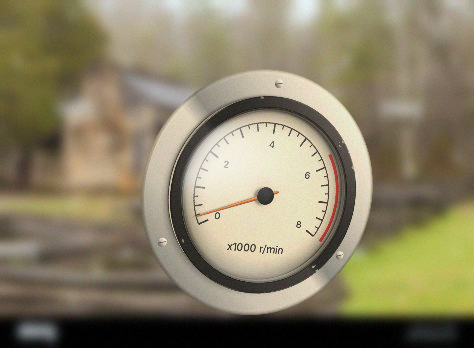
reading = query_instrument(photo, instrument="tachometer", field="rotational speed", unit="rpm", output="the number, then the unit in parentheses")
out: 250 (rpm)
